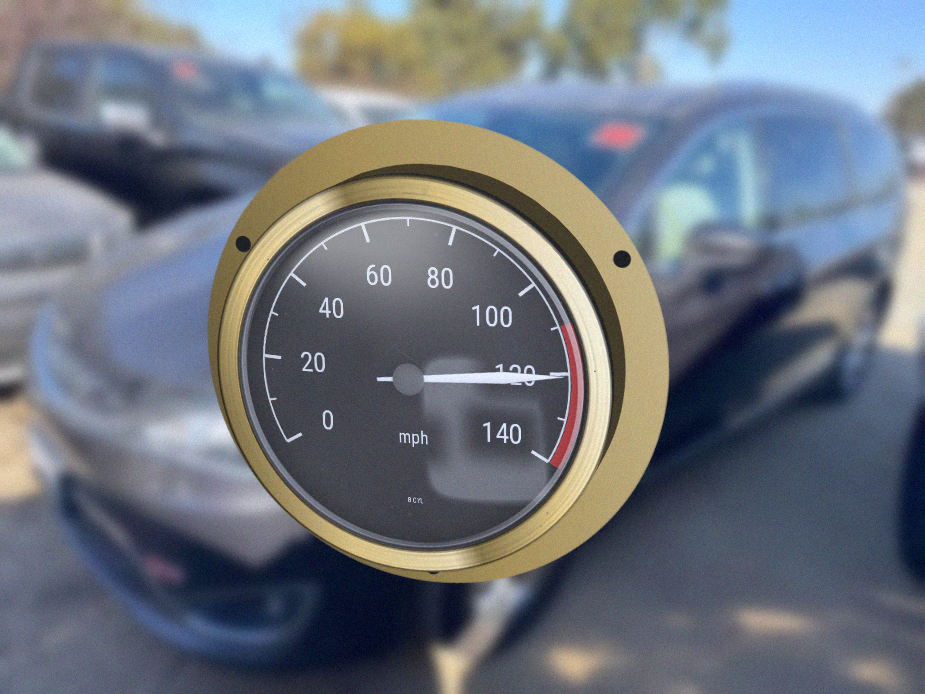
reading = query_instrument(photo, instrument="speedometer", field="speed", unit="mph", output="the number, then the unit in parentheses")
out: 120 (mph)
